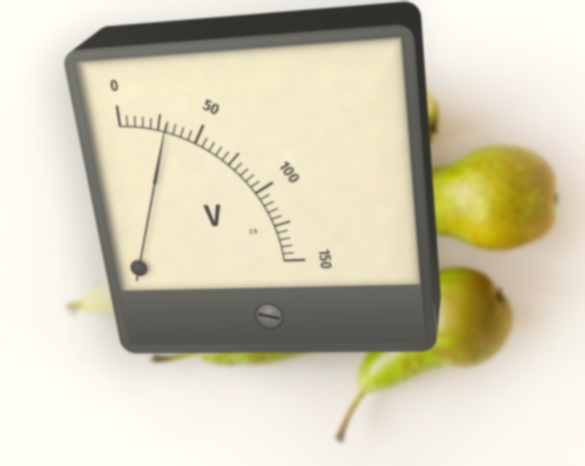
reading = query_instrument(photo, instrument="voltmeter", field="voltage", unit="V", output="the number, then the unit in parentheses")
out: 30 (V)
